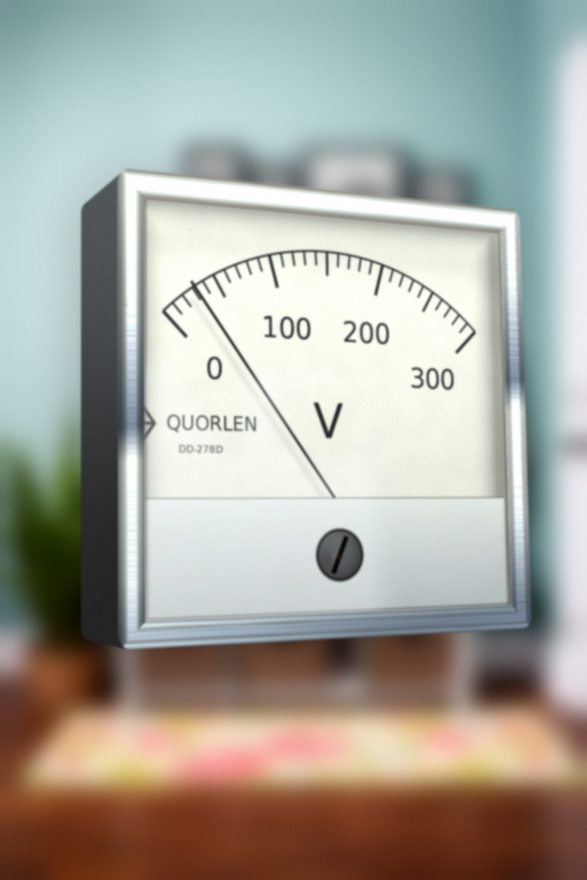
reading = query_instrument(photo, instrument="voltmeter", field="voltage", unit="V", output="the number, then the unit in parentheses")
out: 30 (V)
